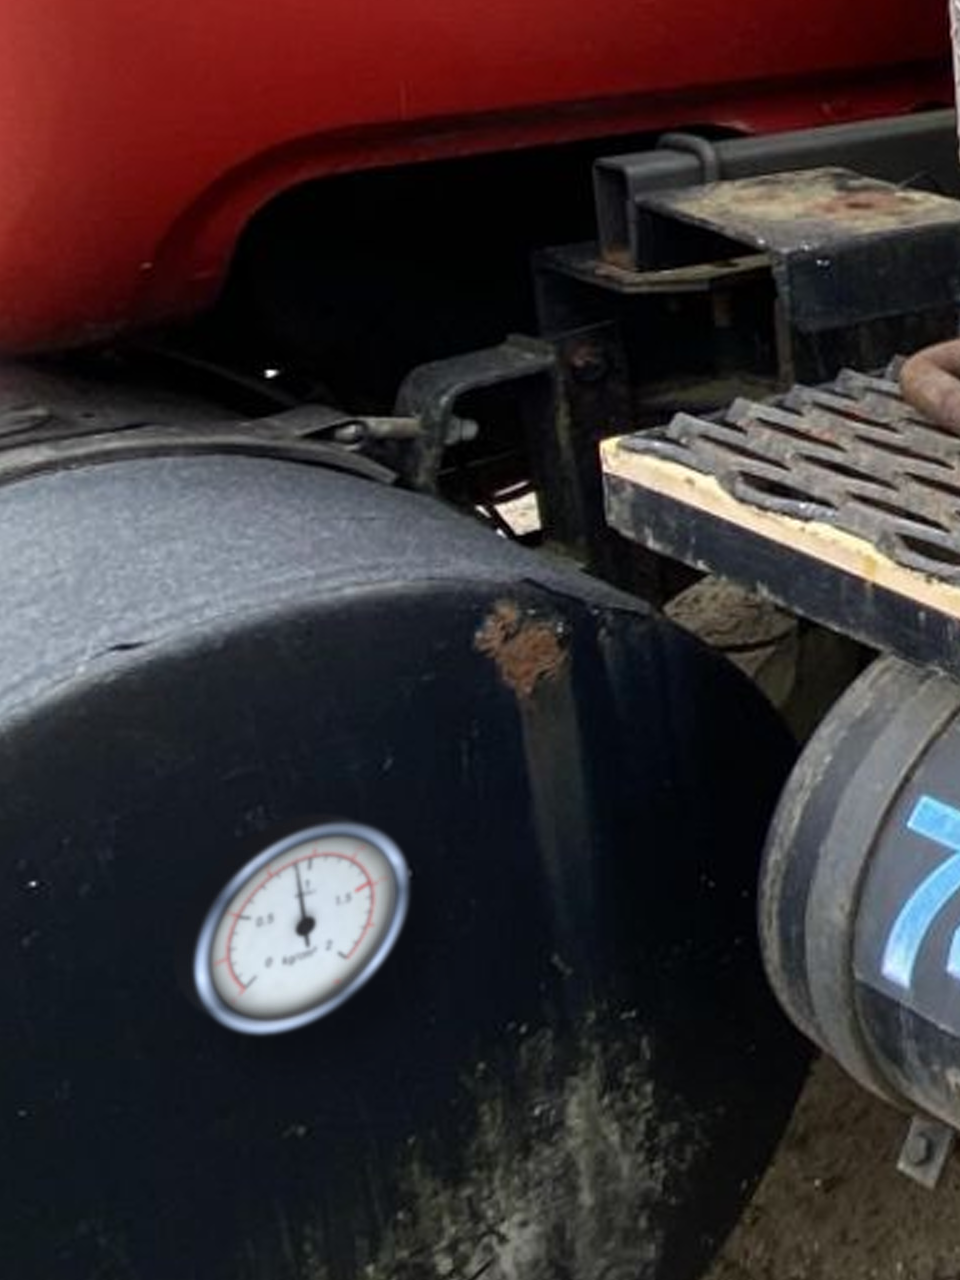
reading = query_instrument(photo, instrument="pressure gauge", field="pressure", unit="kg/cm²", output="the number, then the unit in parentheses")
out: 0.9 (kg/cm²)
